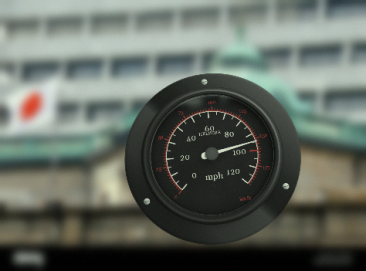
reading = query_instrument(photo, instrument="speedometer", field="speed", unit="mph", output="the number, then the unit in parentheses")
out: 95 (mph)
